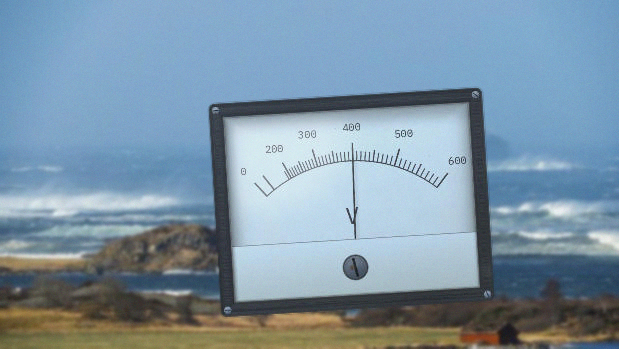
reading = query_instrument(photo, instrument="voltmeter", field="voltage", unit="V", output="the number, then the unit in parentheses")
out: 400 (V)
